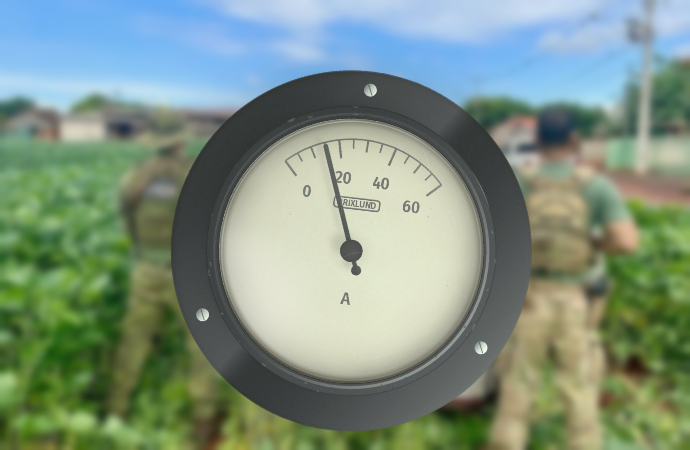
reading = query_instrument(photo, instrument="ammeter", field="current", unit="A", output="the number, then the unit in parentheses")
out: 15 (A)
